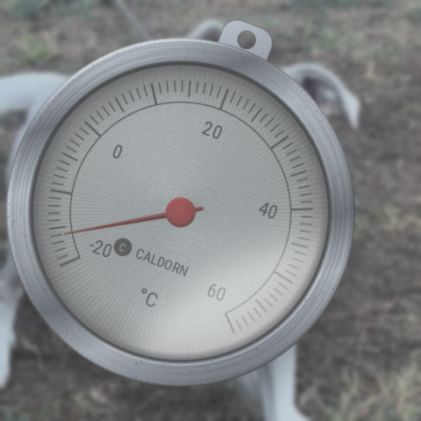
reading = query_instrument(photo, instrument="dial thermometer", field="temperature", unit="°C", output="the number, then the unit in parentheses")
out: -16 (°C)
